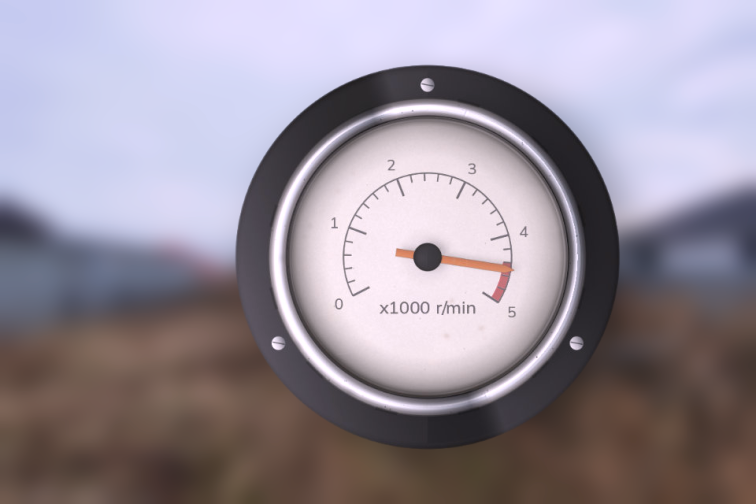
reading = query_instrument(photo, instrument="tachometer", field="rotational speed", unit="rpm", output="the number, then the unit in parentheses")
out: 4500 (rpm)
